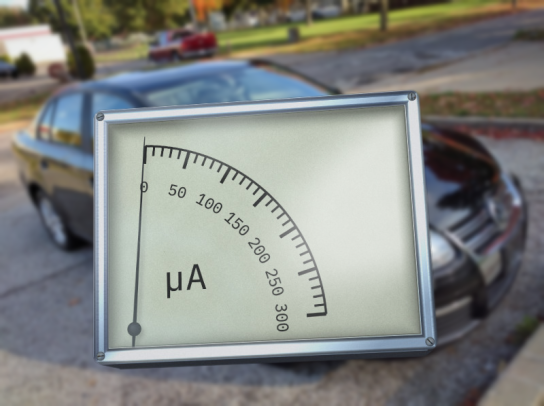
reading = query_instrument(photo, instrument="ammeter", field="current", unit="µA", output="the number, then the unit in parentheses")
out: 0 (µA)
